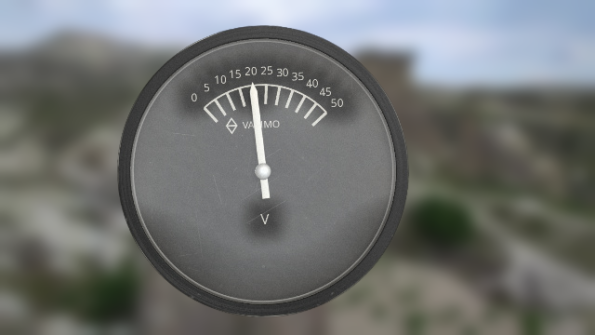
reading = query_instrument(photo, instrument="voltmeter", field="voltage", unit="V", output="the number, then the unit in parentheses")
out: 20 (V)
